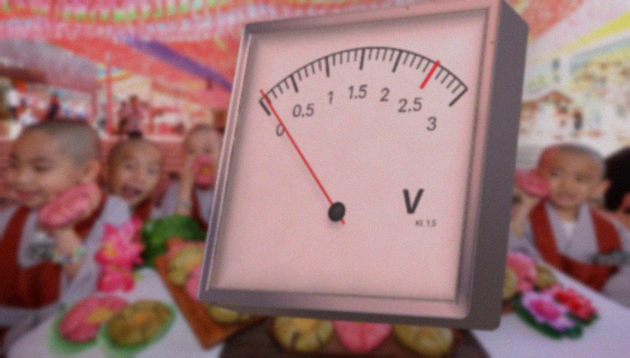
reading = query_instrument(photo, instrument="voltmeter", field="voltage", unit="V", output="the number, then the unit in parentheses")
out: 0.1 (V)
